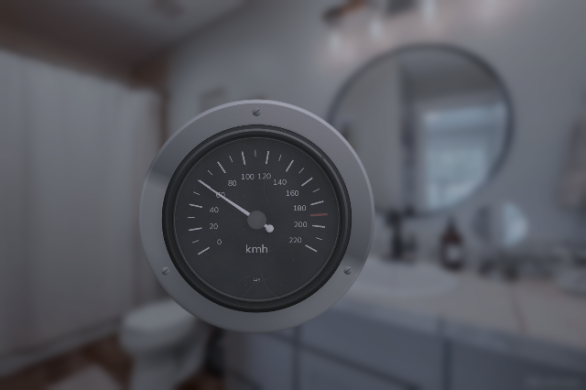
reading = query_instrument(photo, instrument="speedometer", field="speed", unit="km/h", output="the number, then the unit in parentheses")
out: 60 (km/h)
